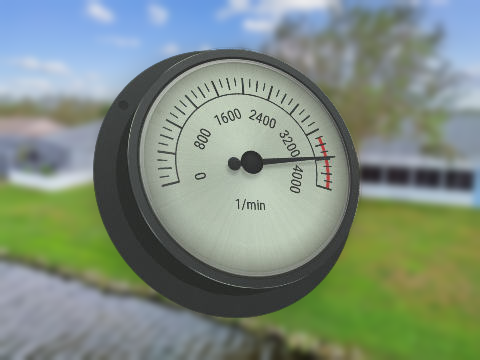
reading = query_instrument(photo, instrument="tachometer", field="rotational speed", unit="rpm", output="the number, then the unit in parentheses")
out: 3600 (rpm)
